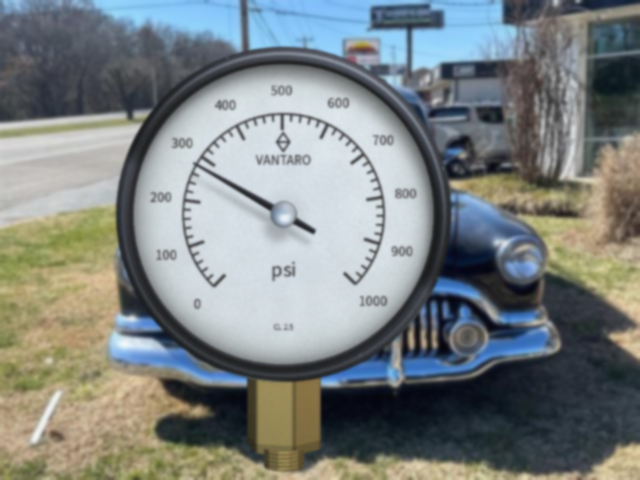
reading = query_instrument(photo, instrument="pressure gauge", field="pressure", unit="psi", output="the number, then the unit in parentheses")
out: 280 (psi)
